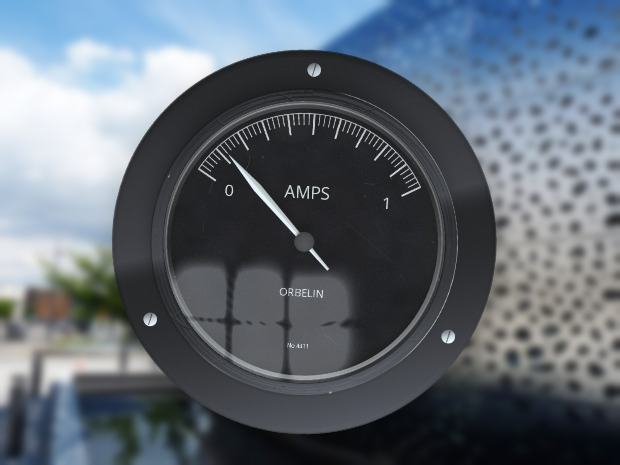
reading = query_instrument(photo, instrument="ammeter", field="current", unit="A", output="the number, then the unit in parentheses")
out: 0.12 (A)
